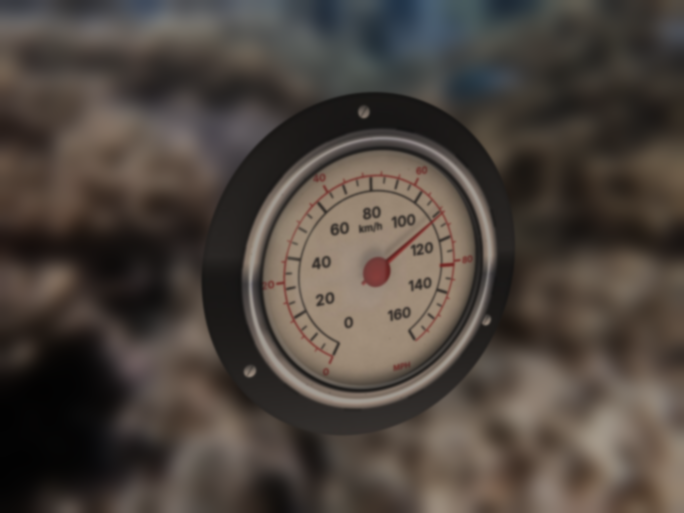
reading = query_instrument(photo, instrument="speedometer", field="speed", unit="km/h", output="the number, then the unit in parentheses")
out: 110 (km/h)
